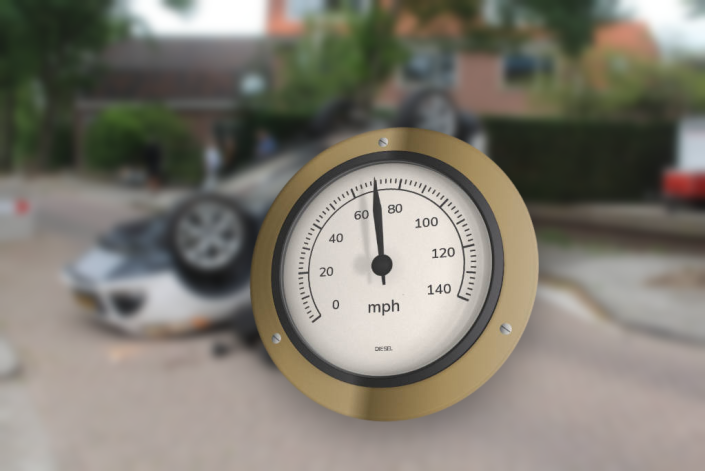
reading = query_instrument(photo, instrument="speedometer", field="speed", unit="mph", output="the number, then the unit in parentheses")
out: 70 (mph)
